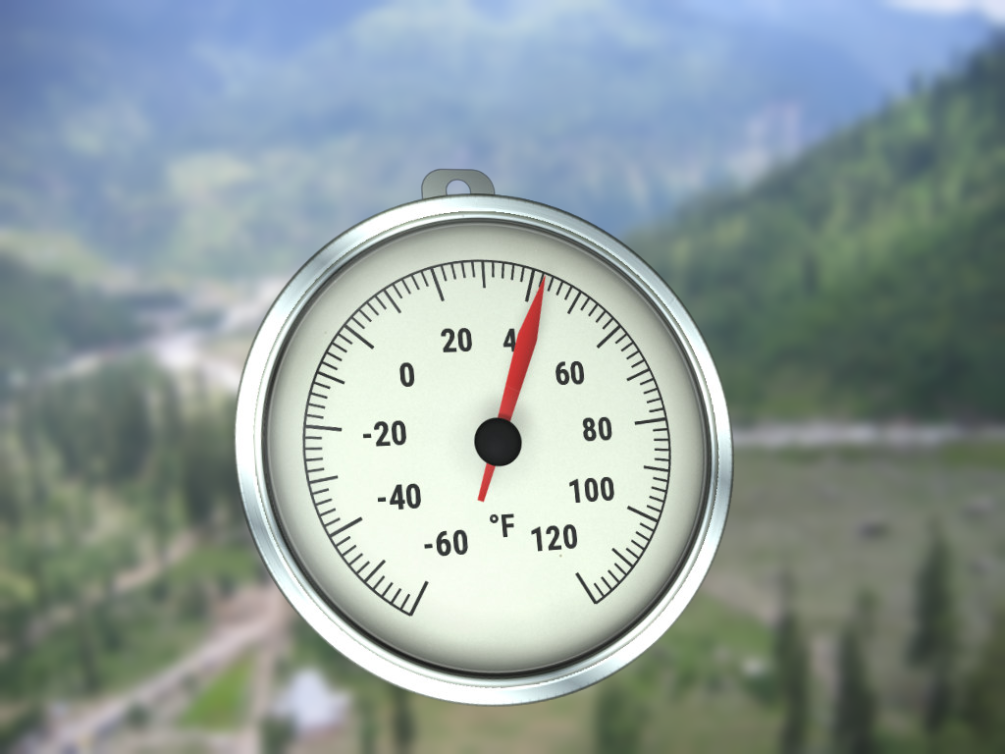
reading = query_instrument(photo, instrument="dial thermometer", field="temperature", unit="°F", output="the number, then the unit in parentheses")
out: 42 (°F)
